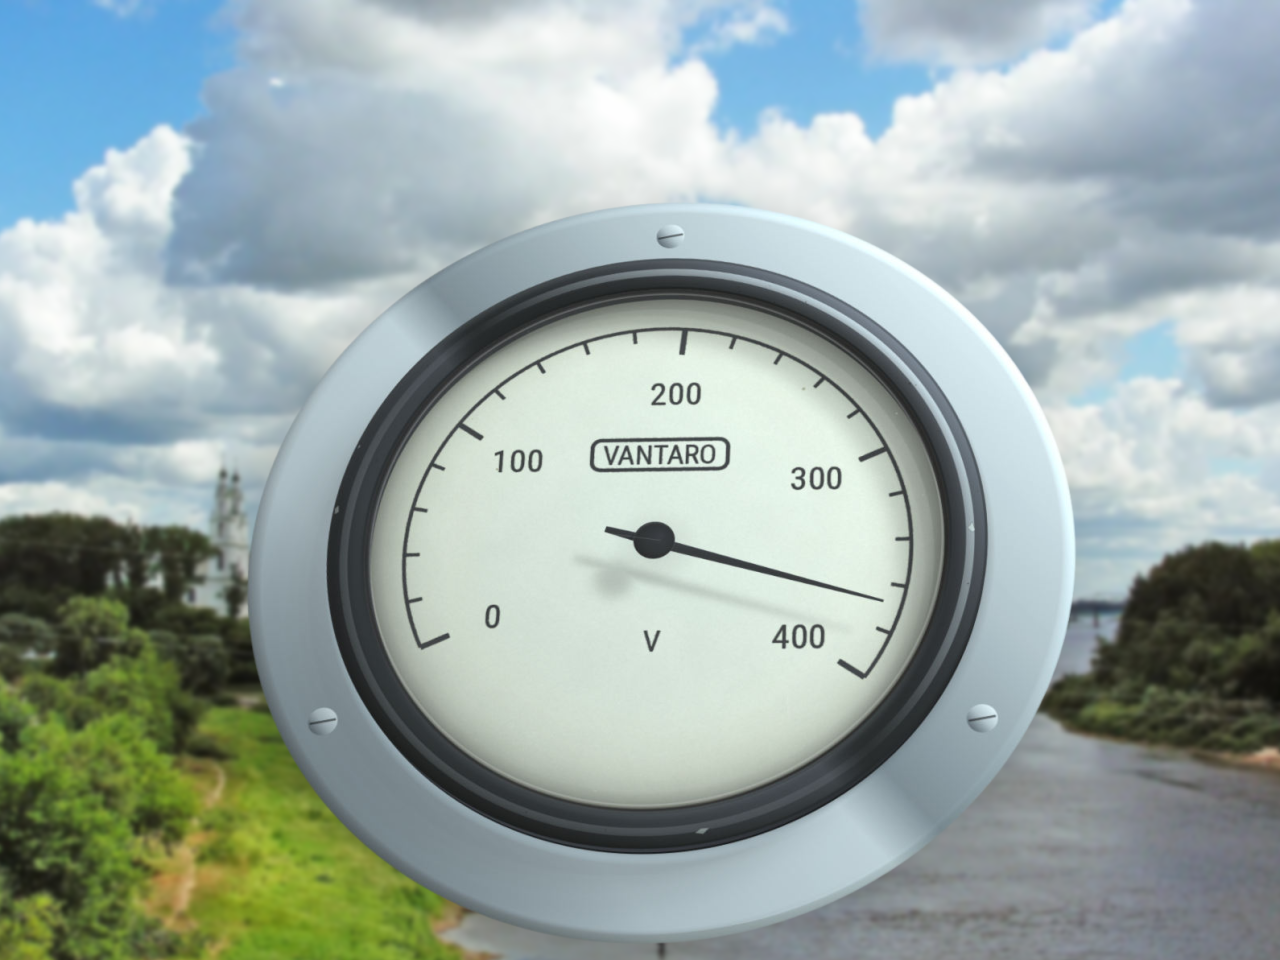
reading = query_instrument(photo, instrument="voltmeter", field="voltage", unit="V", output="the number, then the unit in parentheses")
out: 370 (V)
